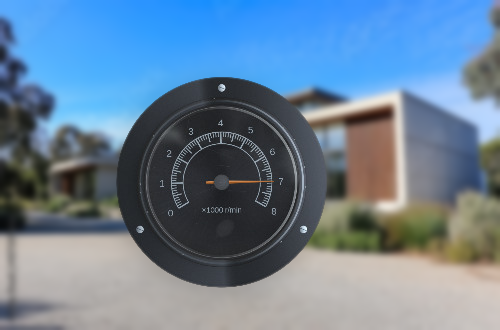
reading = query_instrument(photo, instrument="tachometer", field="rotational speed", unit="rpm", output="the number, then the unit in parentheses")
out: 7000 (rpm)
